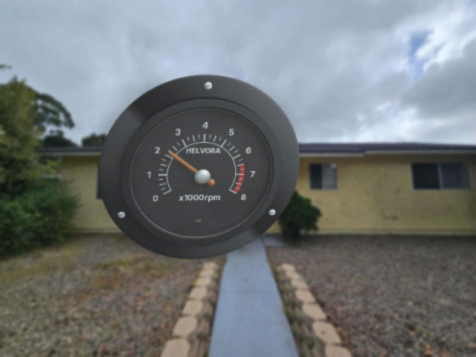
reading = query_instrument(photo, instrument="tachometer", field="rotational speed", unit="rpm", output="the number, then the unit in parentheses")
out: 2250 (rpm)
